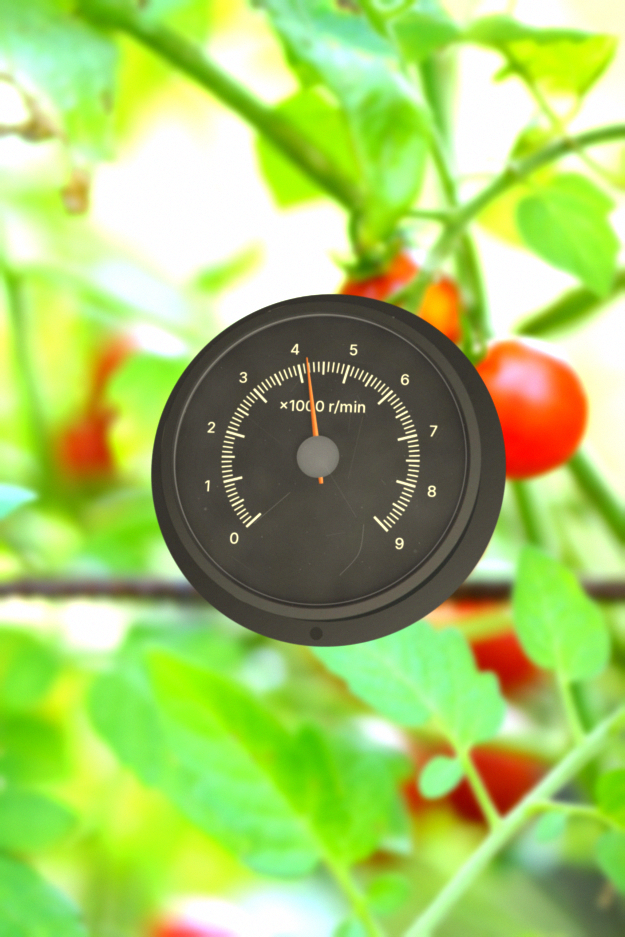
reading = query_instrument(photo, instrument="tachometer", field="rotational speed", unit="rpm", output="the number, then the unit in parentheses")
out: 4200 (rpm)
